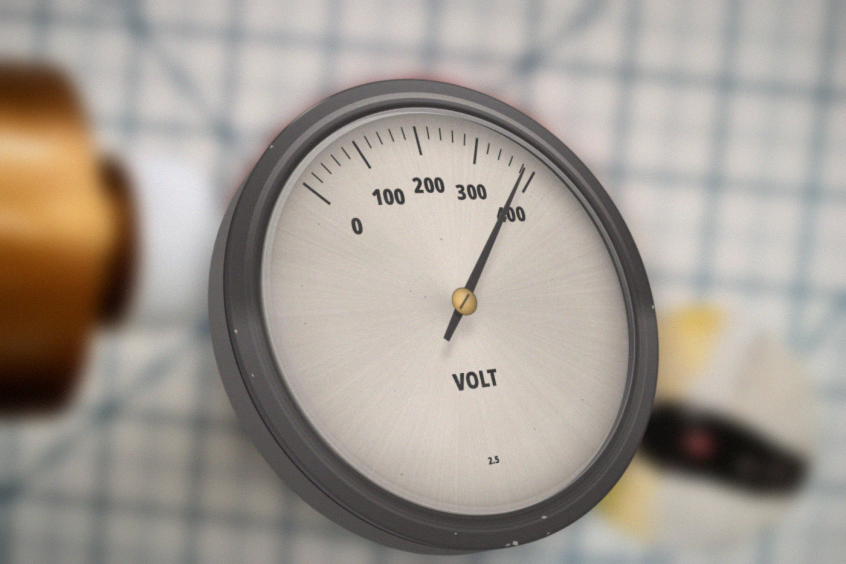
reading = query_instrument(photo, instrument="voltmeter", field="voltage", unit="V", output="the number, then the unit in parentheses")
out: 380 (V)
